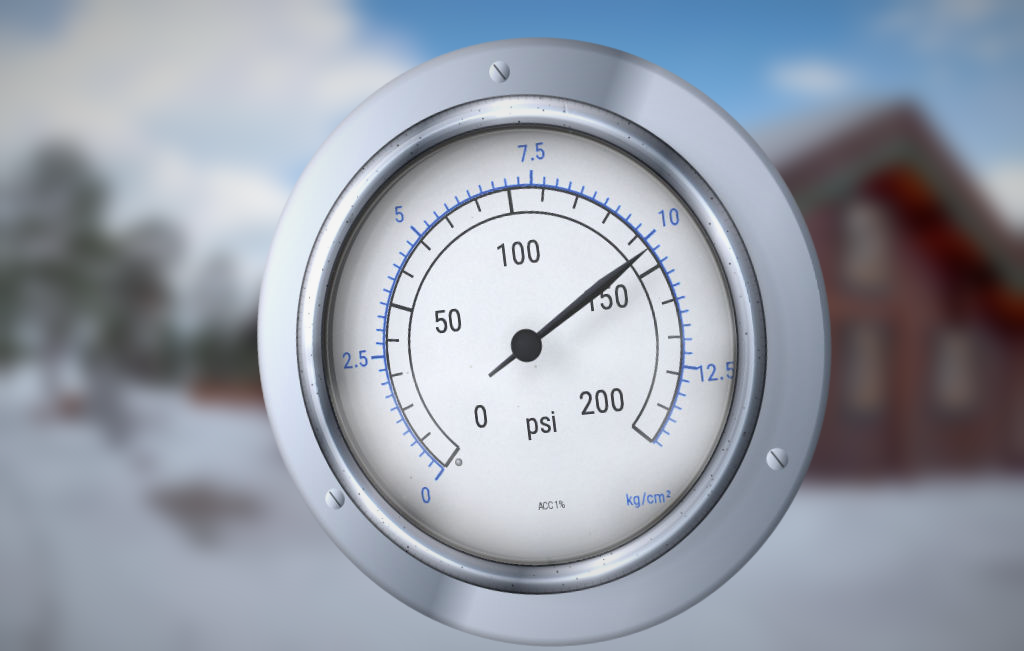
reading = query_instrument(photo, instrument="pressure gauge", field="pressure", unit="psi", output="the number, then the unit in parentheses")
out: 145 (psi)
